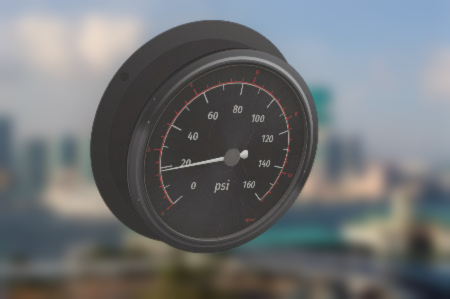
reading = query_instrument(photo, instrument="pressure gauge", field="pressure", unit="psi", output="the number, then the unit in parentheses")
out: 20 (psi)
